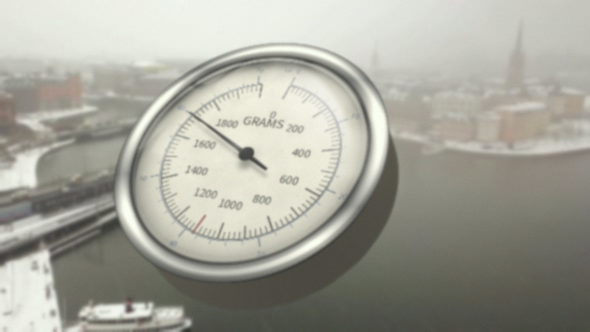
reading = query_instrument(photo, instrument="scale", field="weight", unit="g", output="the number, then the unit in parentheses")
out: 1700 (g)
